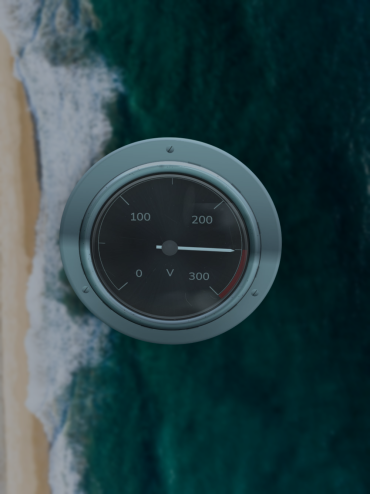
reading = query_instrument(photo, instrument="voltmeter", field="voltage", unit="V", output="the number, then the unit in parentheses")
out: 250 (V)
